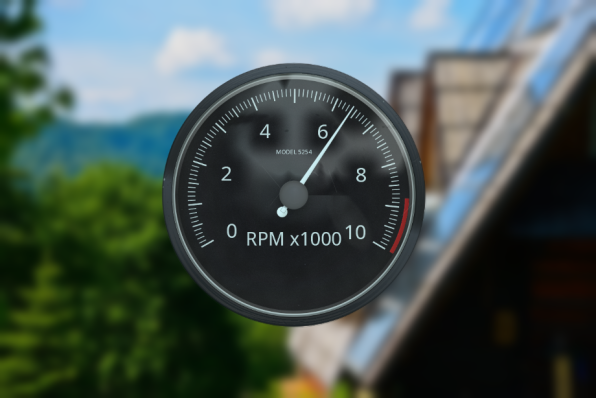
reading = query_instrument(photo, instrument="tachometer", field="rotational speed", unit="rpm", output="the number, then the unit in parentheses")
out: 6400 (rpm)
